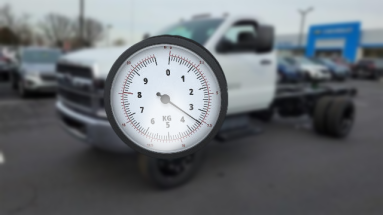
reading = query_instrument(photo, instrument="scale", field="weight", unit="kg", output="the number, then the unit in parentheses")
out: 3.5 (kg)
